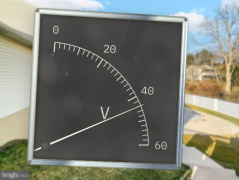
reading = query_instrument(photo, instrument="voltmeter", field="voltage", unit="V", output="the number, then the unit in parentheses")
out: 44 (V)
